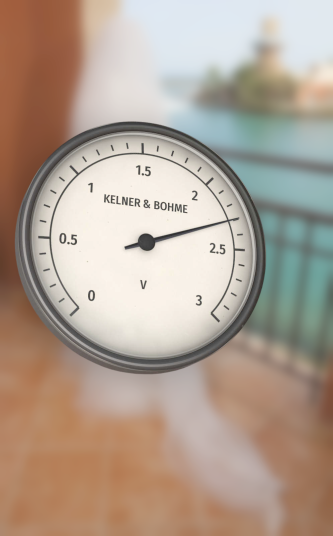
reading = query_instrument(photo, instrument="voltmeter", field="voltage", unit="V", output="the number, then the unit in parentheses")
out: 2.3 (V)
